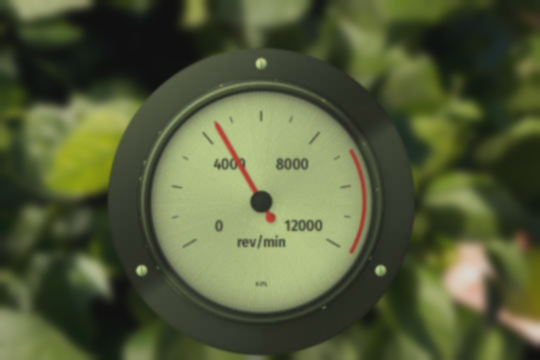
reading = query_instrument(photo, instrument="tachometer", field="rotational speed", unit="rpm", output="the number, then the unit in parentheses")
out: 4500 (rpm)
